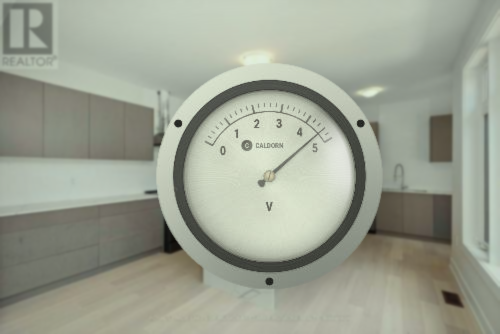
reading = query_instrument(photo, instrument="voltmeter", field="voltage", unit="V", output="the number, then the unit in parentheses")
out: 4.6 (V)
